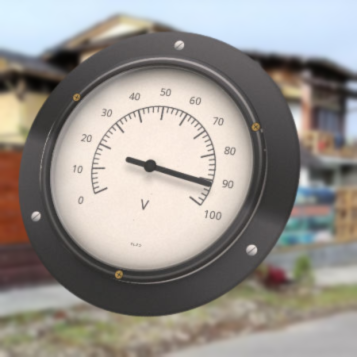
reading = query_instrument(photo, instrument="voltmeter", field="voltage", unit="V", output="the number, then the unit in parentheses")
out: 92 (V)
